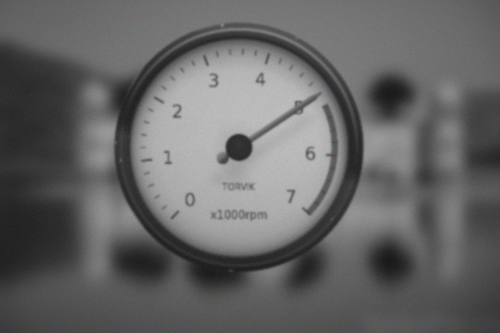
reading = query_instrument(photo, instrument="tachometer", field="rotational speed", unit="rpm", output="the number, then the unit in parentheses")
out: 5000 (rpm)
